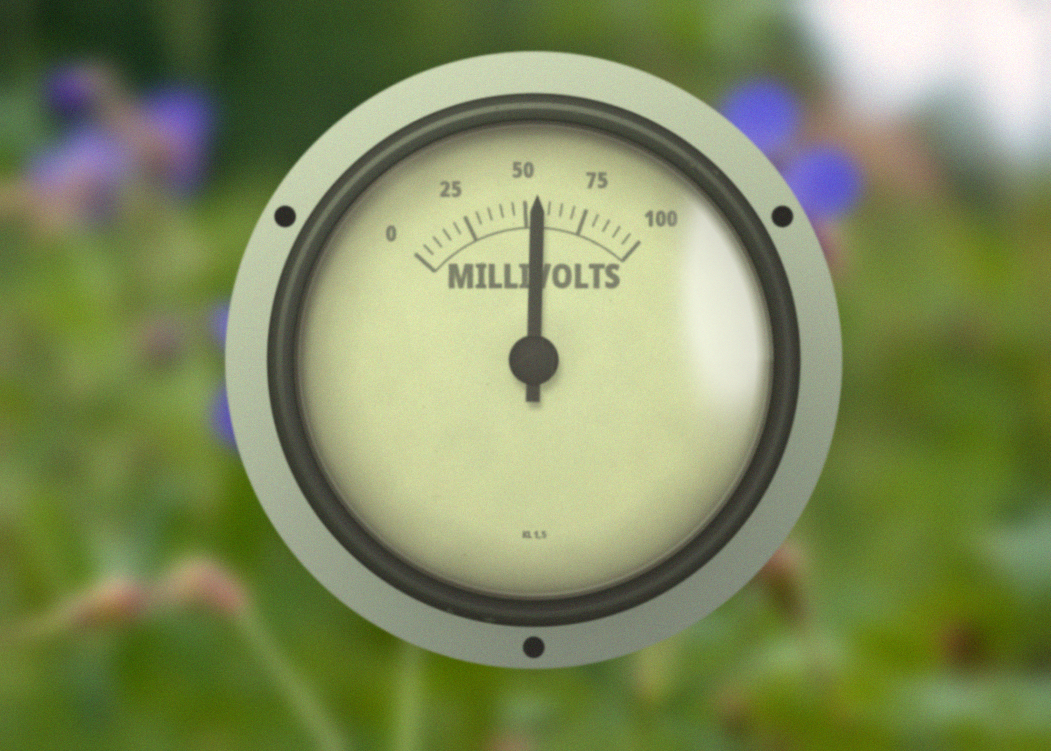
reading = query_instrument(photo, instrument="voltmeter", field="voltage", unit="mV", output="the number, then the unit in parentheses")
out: 55 (mV)
